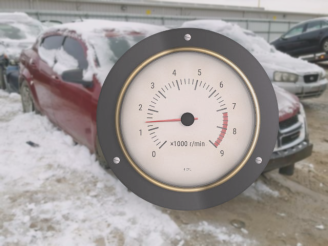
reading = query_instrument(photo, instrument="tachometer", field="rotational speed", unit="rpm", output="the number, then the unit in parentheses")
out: 1400 (rpm)
